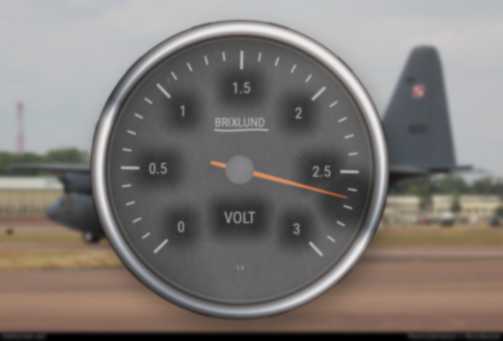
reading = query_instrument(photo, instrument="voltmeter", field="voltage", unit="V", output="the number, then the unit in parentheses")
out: 2.65 (V)
